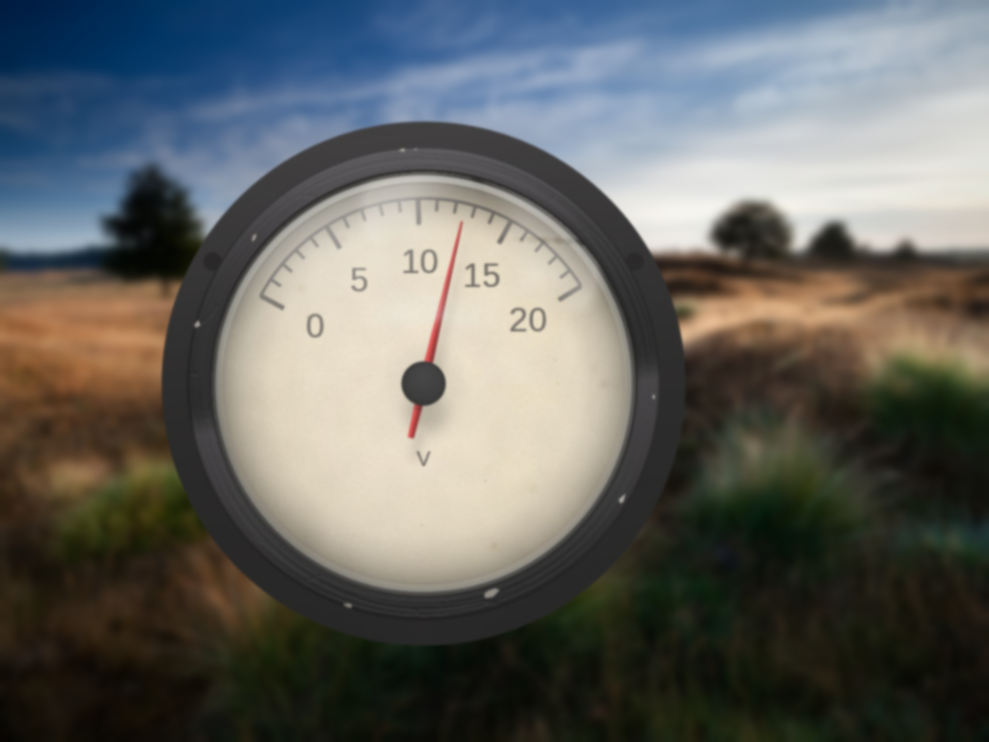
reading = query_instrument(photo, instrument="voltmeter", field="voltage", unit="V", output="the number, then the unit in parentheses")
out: 12.5 (V)
